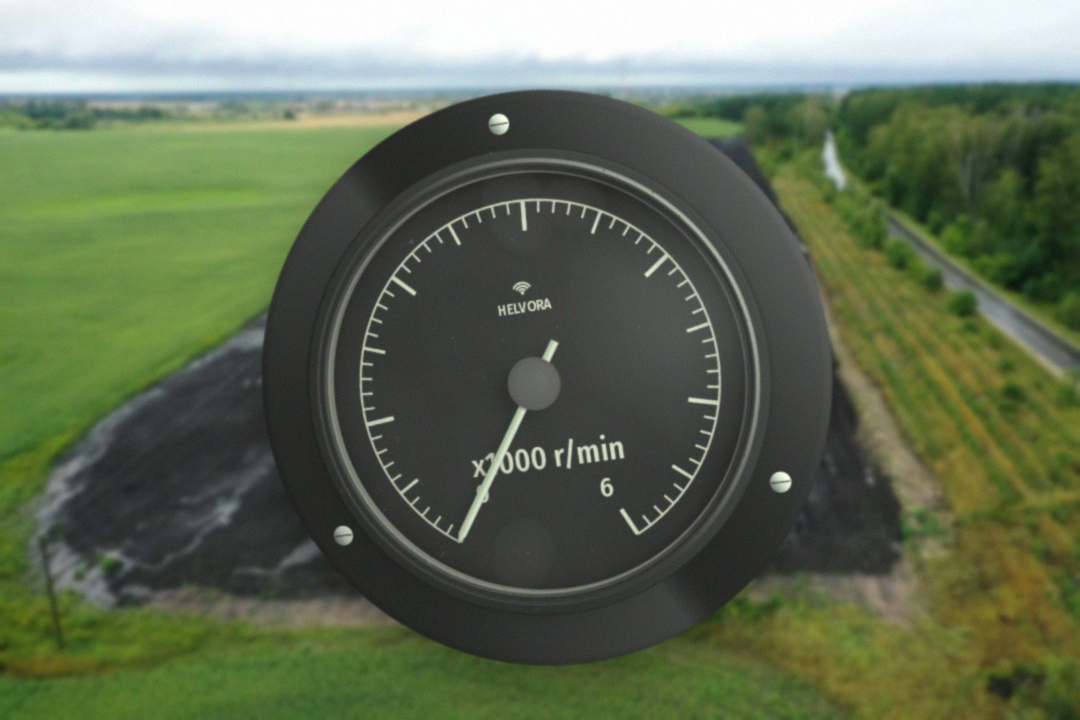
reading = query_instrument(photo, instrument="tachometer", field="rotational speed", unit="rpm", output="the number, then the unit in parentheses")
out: 0 (rpm)
